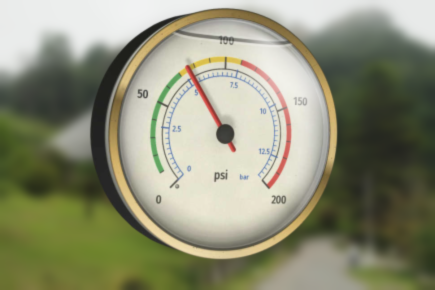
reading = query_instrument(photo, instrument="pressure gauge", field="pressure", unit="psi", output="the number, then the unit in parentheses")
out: 75 (psi)
